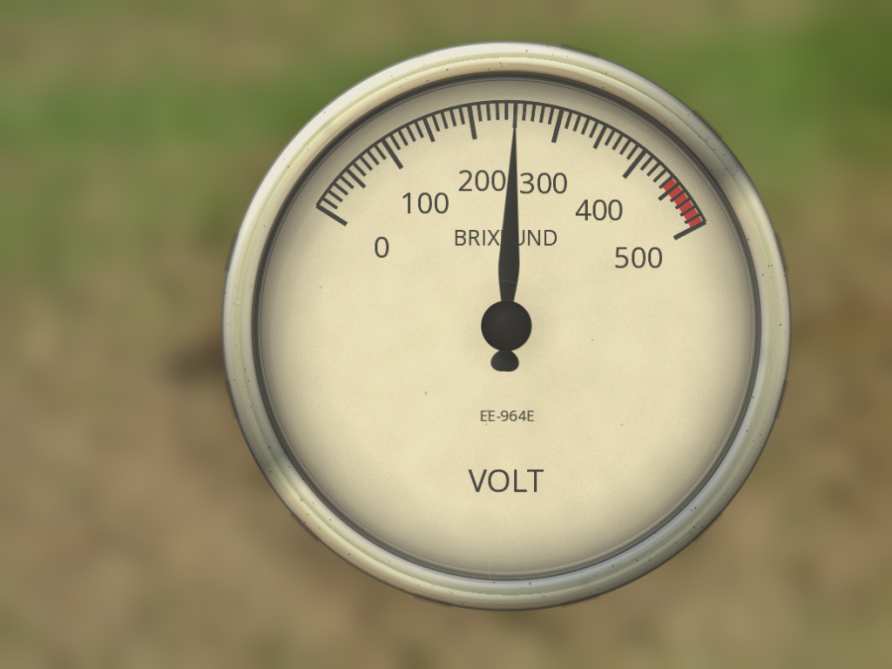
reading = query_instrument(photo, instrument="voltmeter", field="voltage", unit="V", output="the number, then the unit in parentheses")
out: 250 (V)
